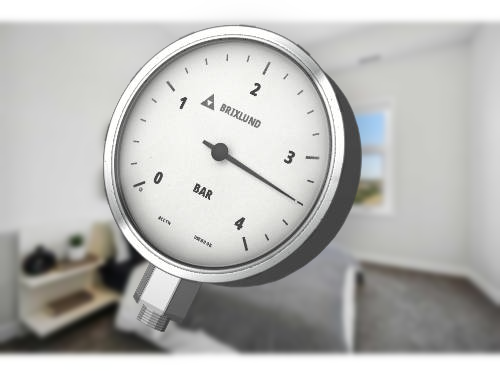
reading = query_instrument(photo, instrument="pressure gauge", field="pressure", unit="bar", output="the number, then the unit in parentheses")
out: 3.4 (bar)
